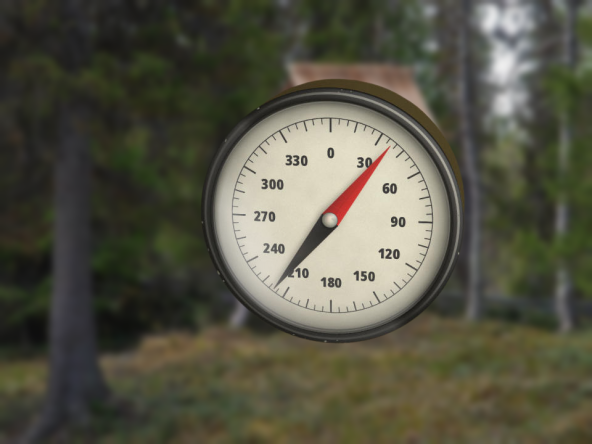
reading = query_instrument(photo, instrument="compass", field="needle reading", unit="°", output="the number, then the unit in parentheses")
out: 37.5 (°)
